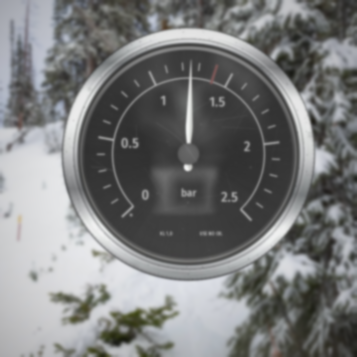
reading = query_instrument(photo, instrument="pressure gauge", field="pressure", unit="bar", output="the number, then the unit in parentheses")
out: 1.25 (bar)
